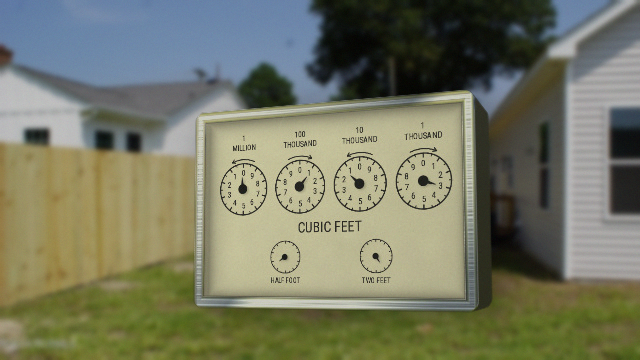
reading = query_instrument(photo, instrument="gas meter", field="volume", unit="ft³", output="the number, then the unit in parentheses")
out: 11300 (ft³)
